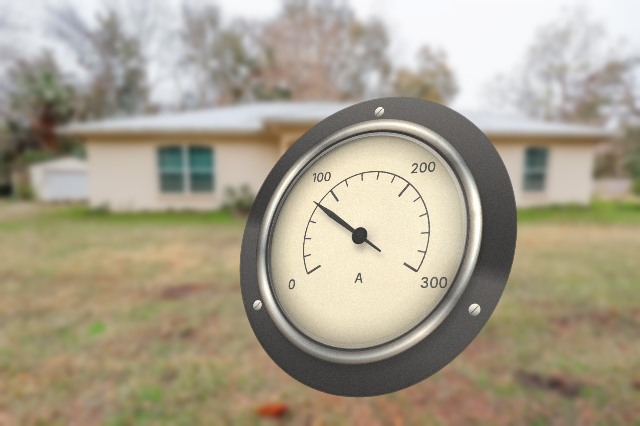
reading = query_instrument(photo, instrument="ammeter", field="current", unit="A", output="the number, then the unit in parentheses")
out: 80 (A)
